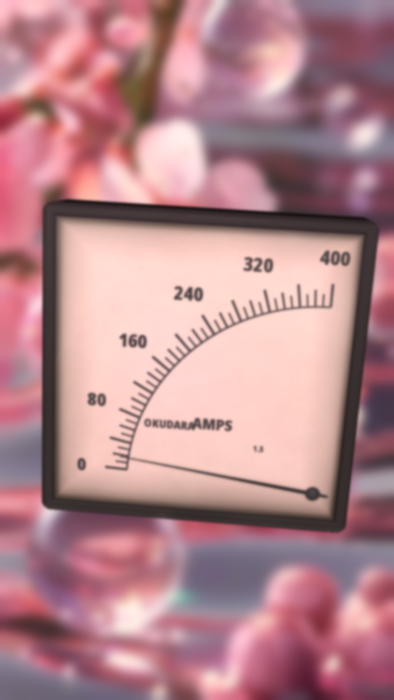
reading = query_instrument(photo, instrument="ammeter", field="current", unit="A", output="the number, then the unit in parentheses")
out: 20 (A)
